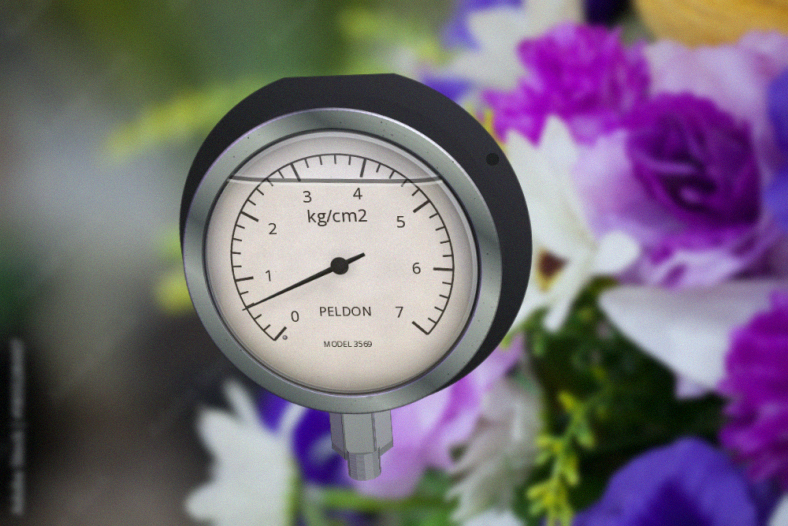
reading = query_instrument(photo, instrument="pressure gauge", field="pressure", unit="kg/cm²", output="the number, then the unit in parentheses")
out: 0.6 (kg/cm²)
